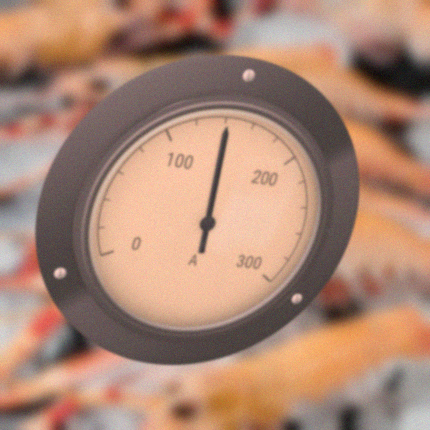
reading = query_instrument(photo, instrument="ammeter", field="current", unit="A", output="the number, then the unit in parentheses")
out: 140 (A)
